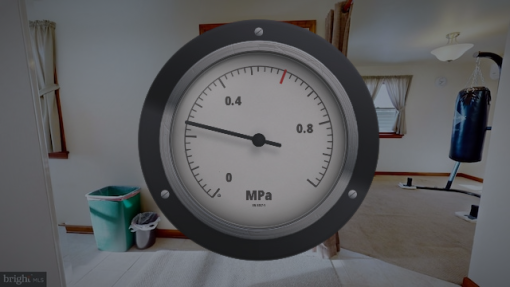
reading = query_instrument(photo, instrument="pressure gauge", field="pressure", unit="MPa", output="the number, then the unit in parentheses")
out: 0.24 (MPa)
